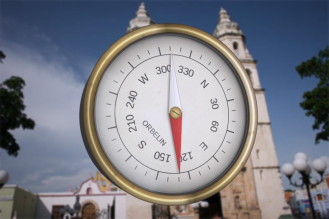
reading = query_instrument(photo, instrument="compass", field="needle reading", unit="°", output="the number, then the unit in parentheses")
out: 130 (°)
